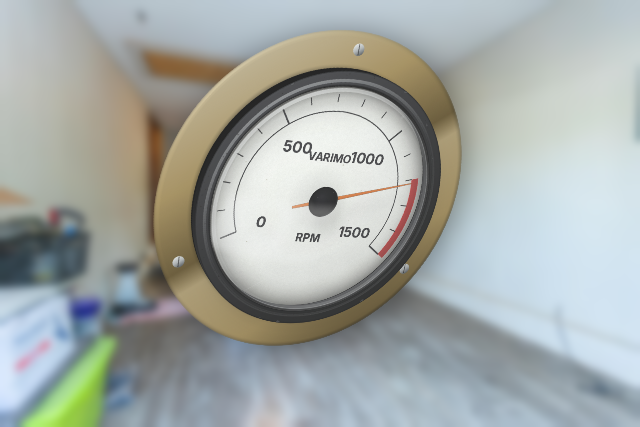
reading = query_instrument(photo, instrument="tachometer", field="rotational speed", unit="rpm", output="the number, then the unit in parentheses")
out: 1200 (rpm)
